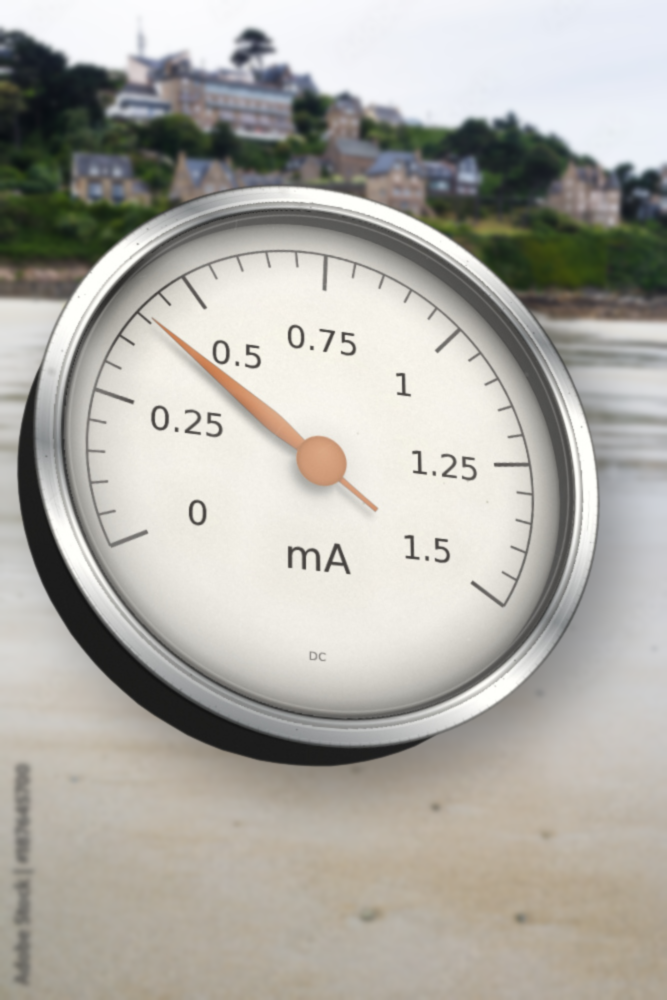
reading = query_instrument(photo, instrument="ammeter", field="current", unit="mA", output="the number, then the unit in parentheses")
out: 0.4 (mA)
